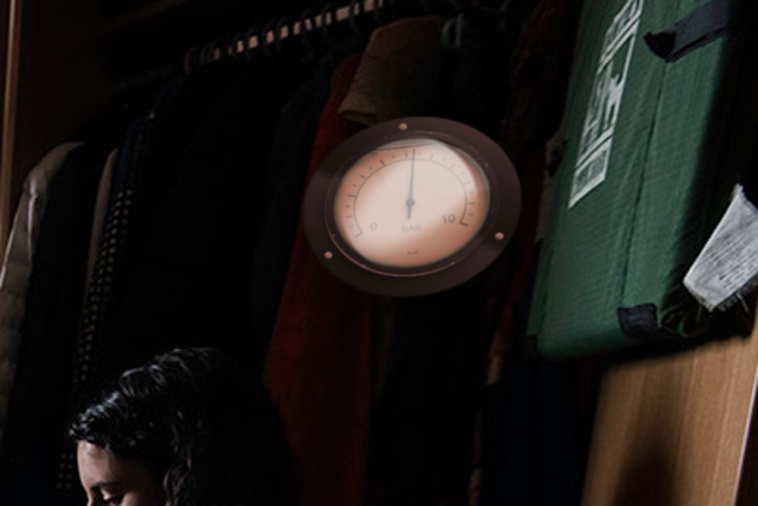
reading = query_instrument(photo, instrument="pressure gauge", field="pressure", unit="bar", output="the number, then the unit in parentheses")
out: 5.25 (bar)
